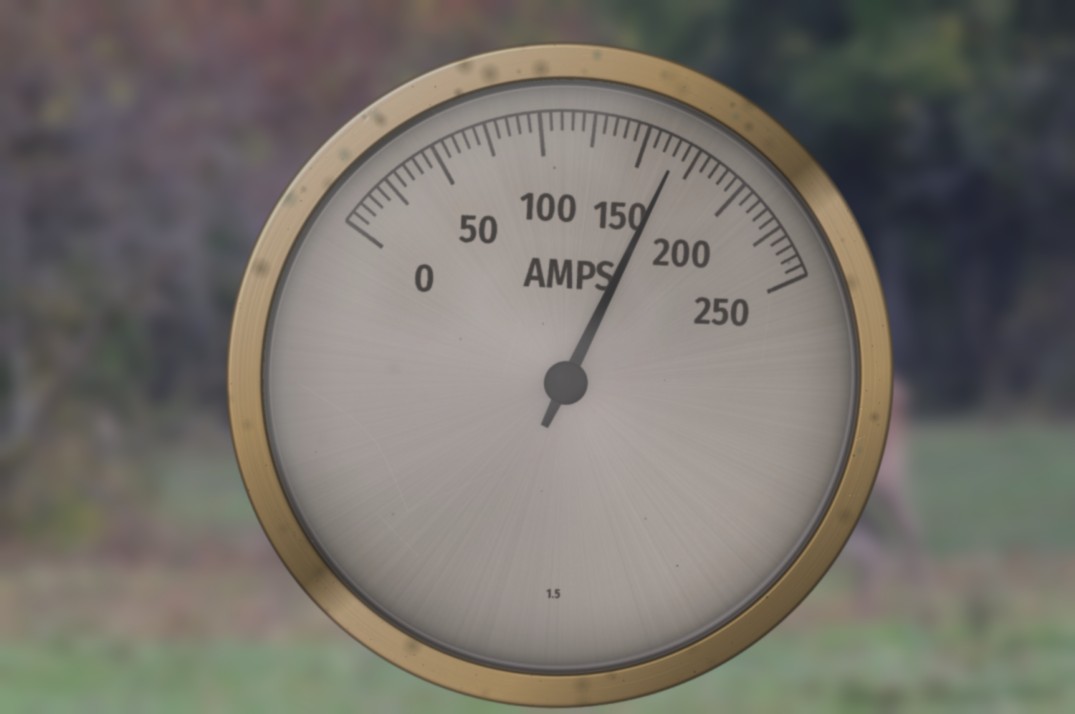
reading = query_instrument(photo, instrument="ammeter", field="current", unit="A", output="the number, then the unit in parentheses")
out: 165 (A)
